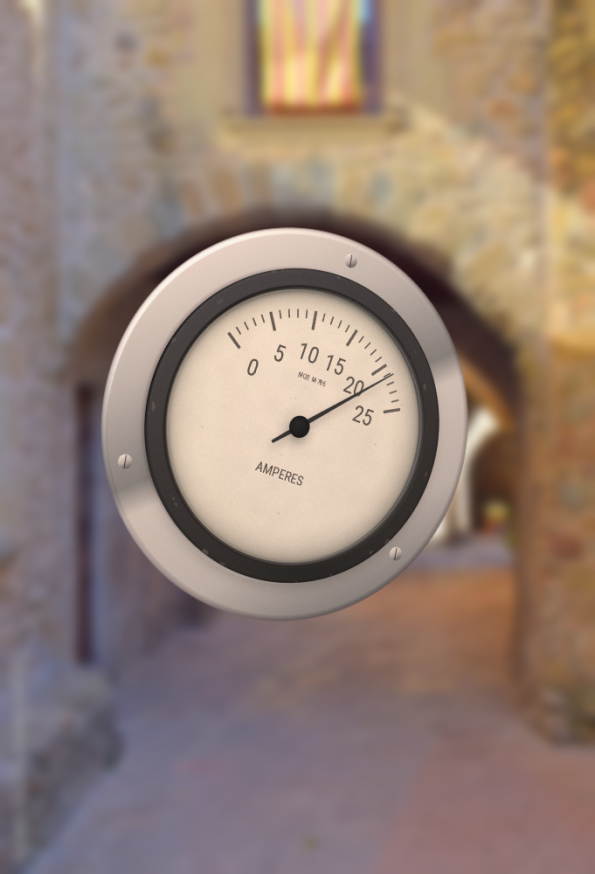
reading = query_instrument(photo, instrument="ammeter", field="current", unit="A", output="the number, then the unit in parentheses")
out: 21 (A)
